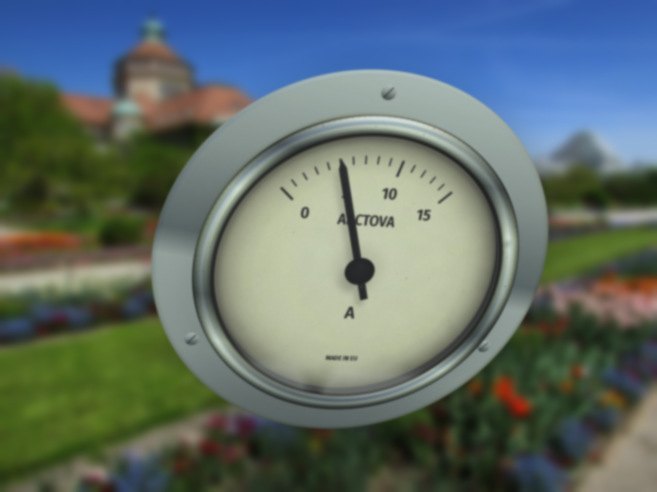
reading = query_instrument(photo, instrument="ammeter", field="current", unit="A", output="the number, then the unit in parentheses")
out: 5 (A)
